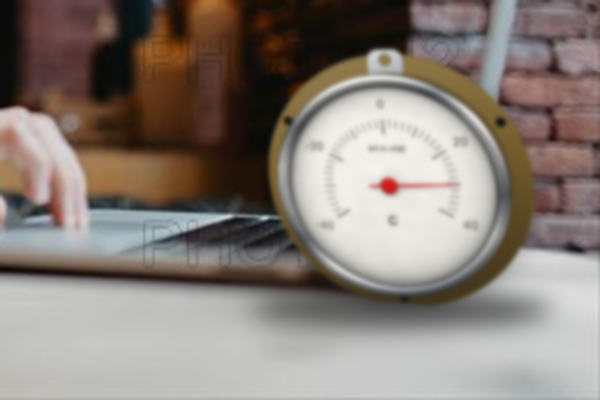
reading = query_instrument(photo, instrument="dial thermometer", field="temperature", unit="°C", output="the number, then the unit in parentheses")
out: 30 (°C)
